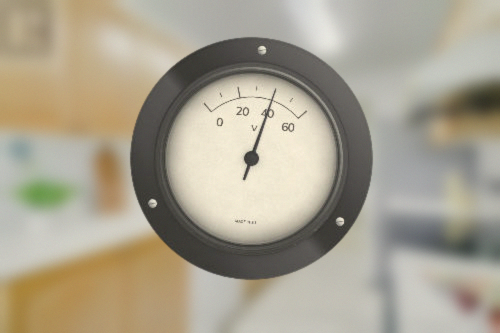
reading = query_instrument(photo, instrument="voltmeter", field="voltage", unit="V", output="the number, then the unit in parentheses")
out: 40 (V)
